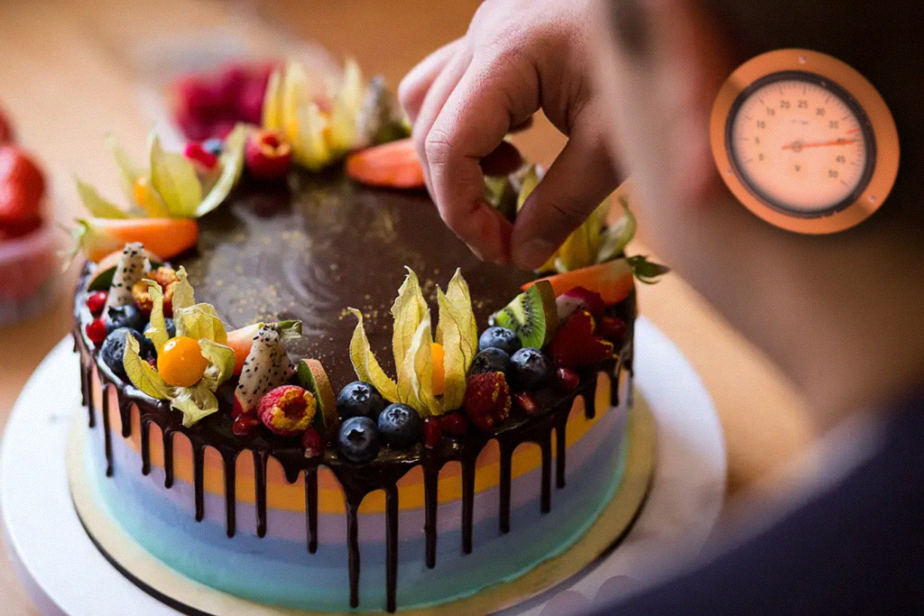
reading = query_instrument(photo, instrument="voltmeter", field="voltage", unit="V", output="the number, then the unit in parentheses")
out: 40 (V)
